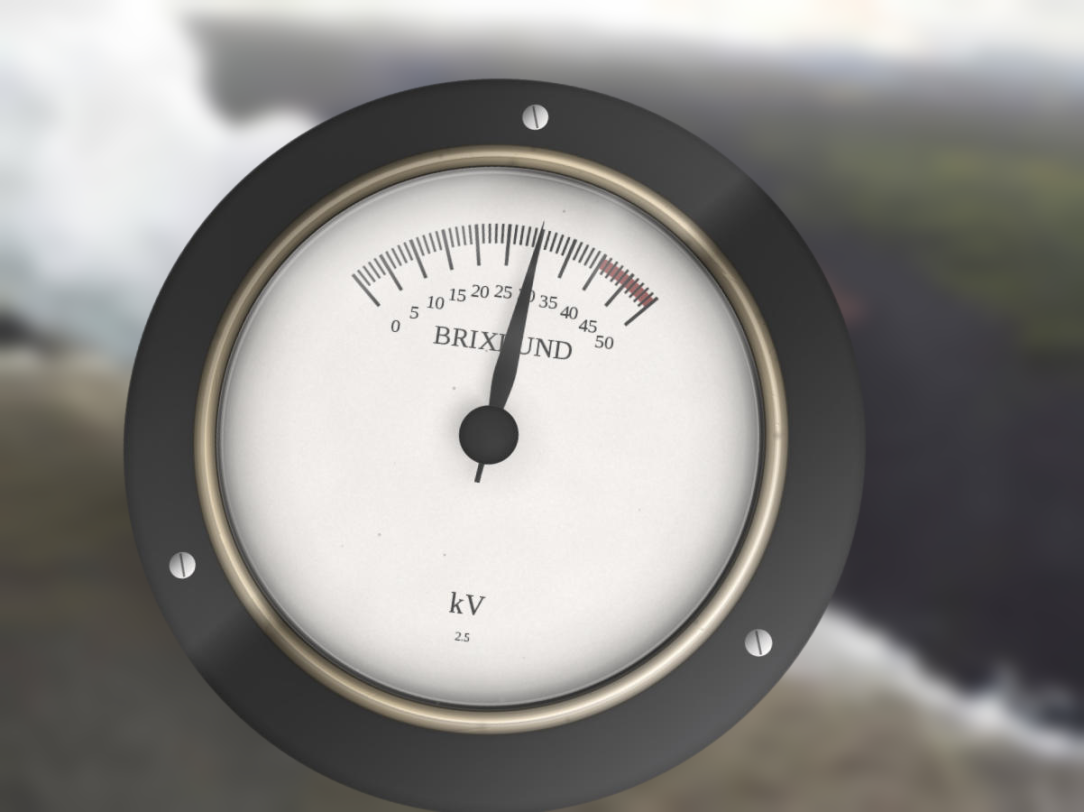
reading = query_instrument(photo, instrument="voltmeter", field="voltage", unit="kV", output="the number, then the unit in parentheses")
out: 30 (kV)
